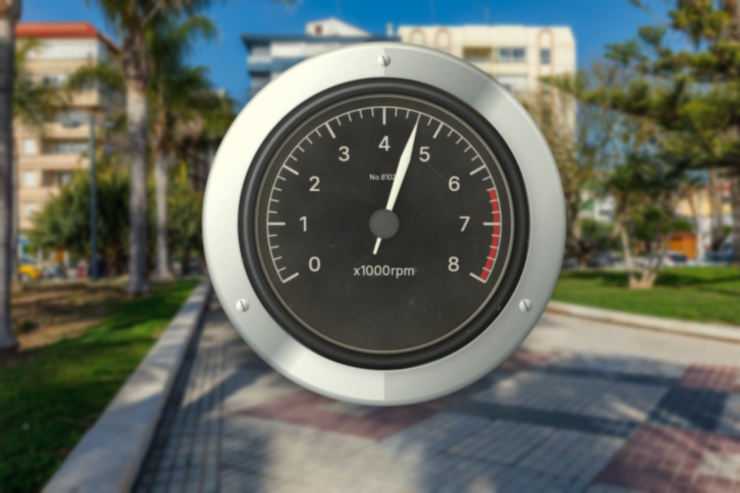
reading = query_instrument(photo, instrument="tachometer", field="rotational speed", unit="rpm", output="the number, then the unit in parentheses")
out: 4600 (rpm)
